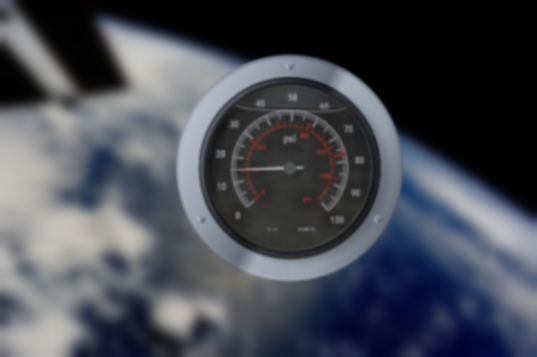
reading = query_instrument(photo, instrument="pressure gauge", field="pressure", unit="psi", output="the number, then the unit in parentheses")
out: 15 (psi)
